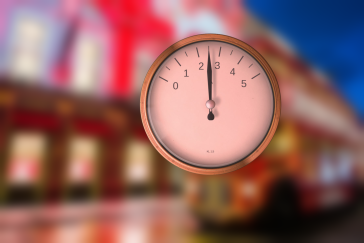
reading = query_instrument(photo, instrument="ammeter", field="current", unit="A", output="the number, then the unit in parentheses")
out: 2.5 (A)
